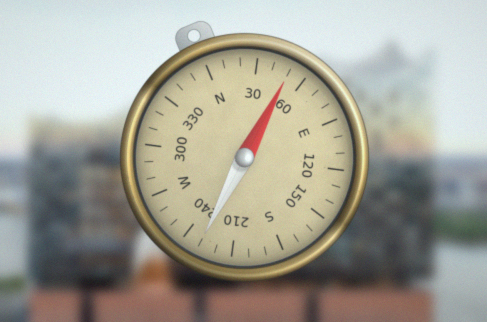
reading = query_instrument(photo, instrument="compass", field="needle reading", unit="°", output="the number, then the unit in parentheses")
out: 50 (°)
